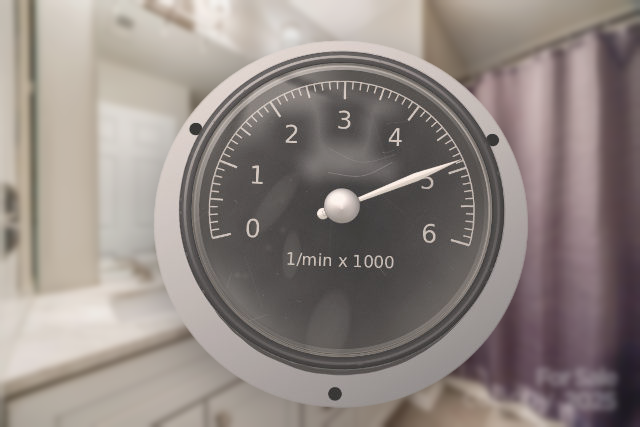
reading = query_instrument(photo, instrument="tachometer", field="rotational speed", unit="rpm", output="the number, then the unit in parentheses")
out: 4900 (rpm)
